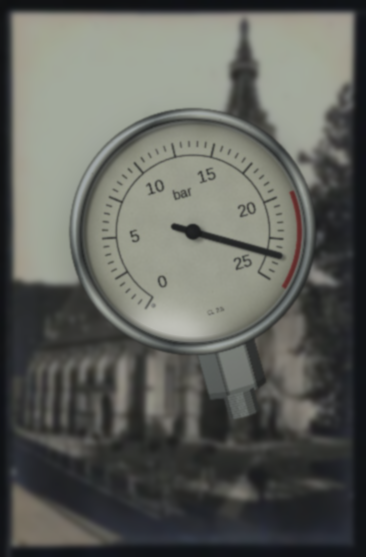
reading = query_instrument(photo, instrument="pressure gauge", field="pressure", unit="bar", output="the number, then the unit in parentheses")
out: 23.5 (bar)
